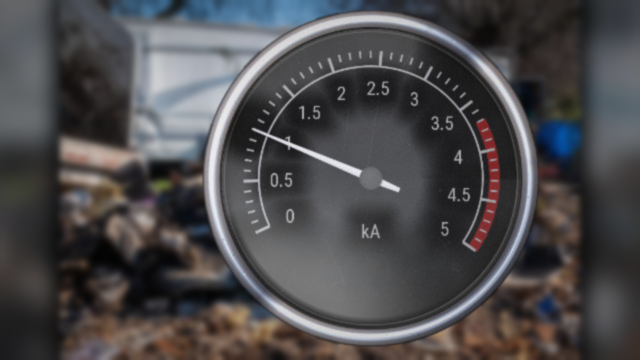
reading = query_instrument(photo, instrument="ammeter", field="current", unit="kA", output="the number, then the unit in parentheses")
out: 1 (kA)
